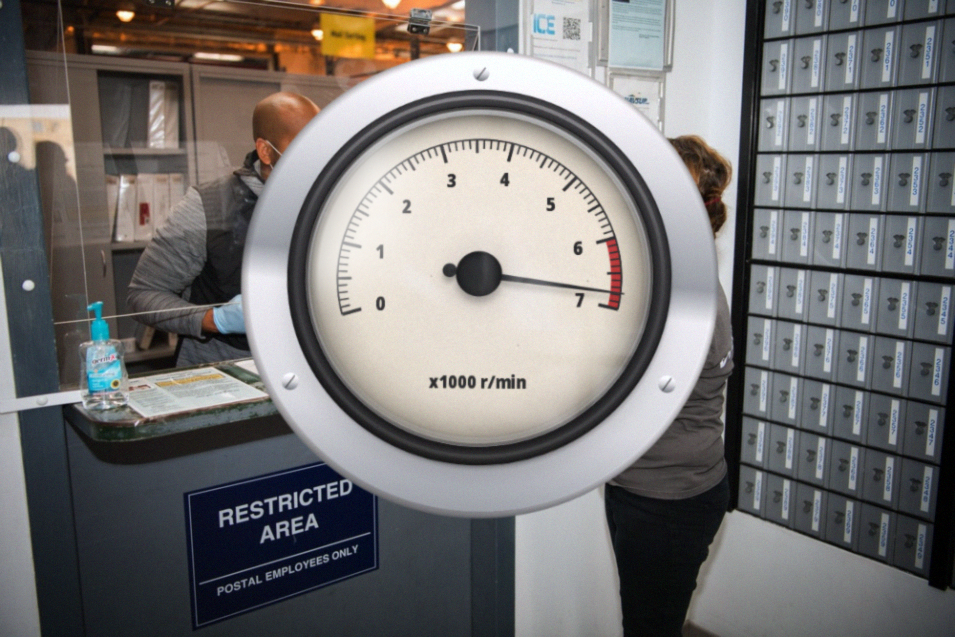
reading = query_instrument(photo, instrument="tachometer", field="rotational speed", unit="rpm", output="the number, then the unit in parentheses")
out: 6800 (rpm)
